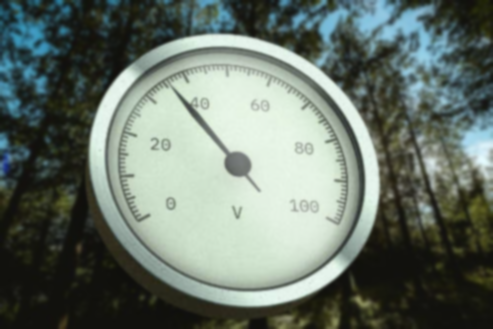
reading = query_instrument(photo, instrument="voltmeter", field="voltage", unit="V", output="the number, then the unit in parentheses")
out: 35 (V)
